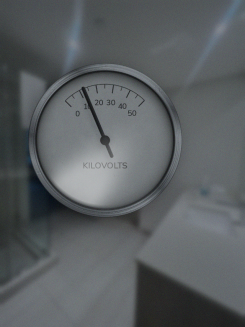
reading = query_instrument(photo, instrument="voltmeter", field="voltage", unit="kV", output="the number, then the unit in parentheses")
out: 12.5 (kV)
